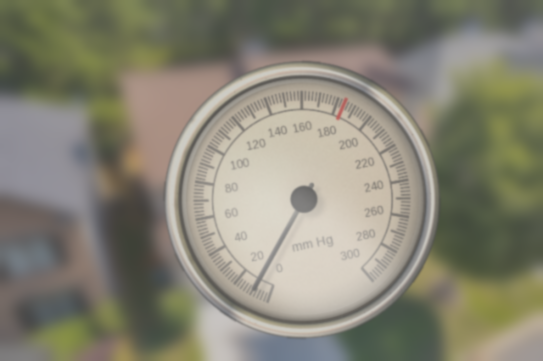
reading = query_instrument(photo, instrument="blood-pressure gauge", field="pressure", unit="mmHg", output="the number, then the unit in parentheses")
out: 10 (mmHg)
